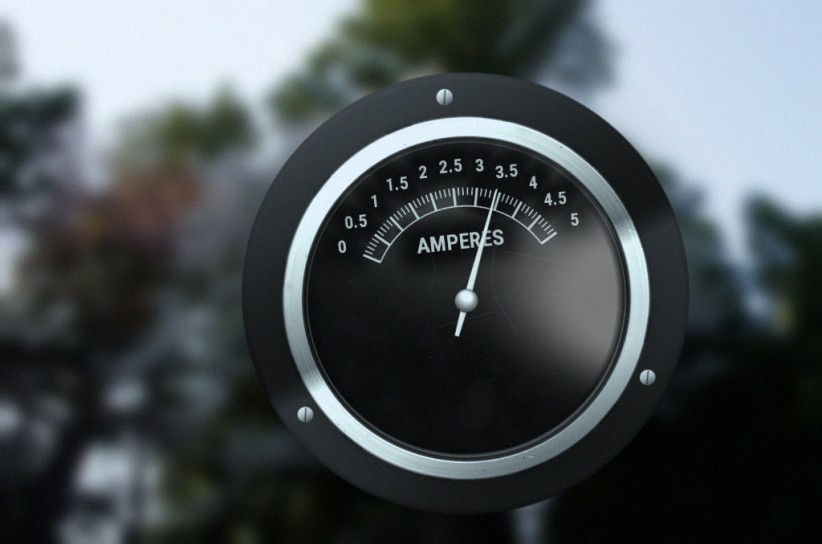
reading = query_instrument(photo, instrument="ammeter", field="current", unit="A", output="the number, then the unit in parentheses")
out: 3.4 (A)
